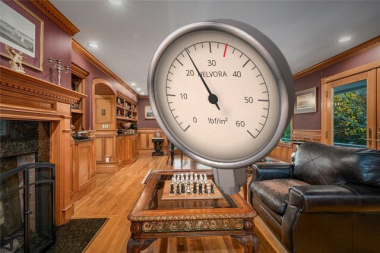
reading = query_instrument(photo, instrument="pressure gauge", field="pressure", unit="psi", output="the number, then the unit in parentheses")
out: 24 (psi)
